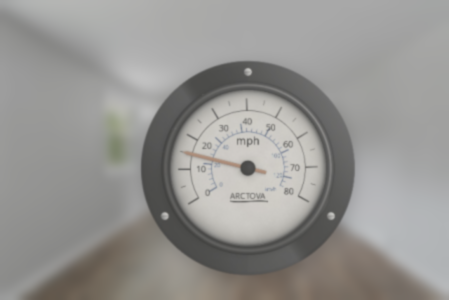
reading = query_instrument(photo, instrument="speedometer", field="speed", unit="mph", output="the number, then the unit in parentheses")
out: 15 (mph)
